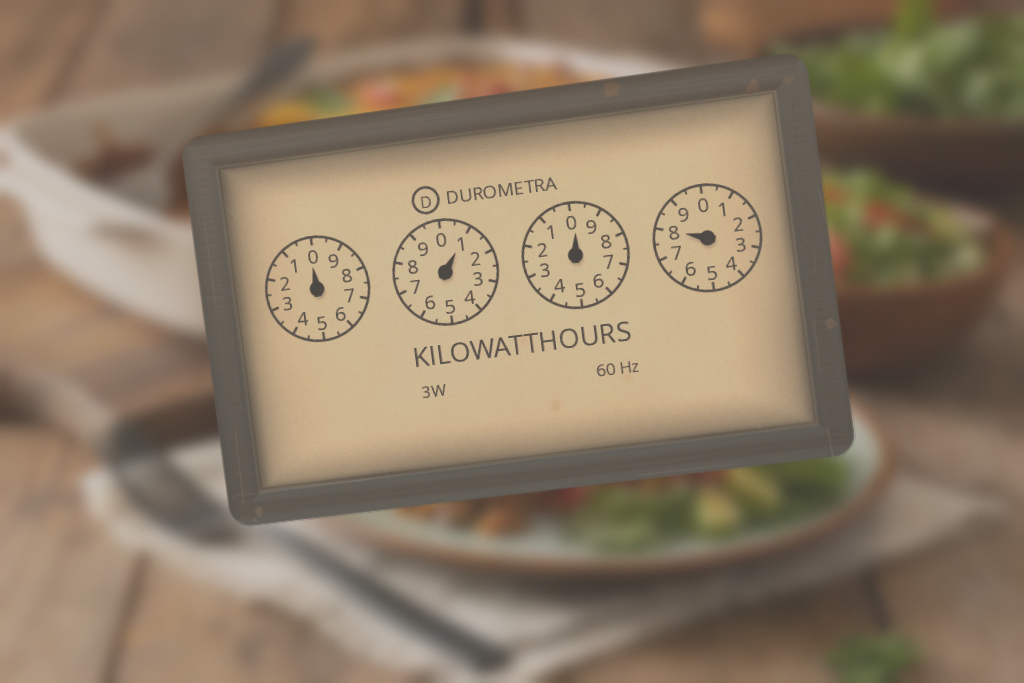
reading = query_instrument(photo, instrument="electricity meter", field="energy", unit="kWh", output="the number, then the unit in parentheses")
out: 98 (kWh)
